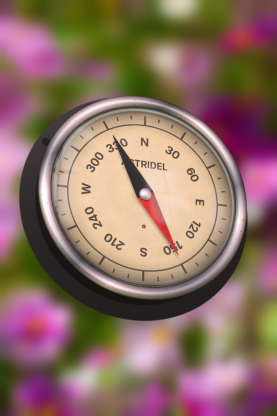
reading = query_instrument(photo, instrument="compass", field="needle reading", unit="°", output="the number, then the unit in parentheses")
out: 150 (°)
